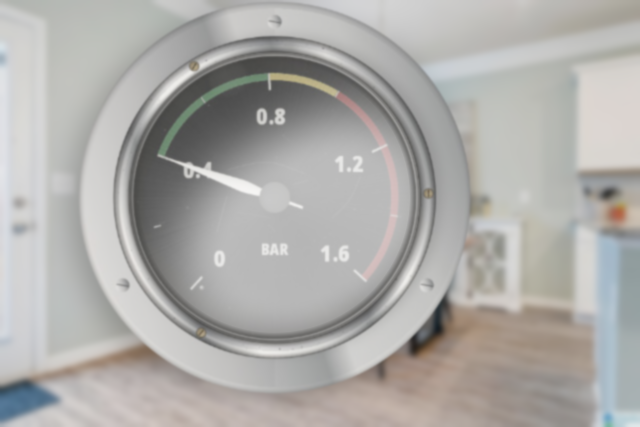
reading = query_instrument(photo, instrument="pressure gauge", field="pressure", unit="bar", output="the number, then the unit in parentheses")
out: 0.4 (bar)
